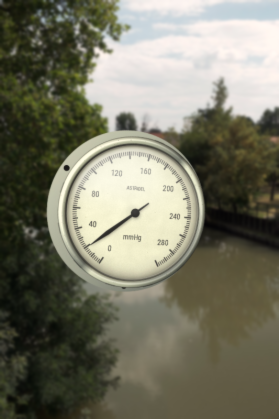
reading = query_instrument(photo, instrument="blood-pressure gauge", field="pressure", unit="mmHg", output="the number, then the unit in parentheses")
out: 20 (mmHg)
